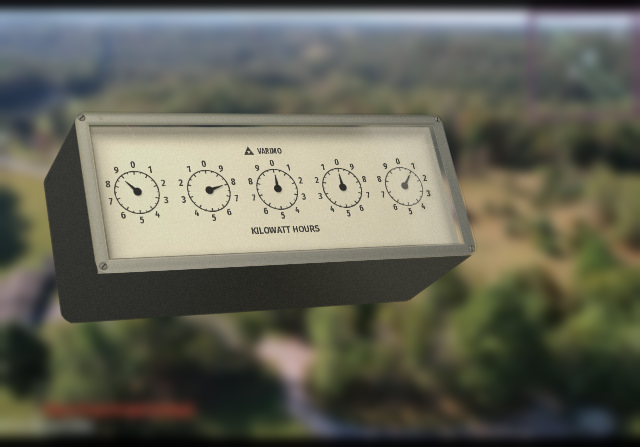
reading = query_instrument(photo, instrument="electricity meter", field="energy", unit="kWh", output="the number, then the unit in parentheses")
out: 88001 (kWh)
